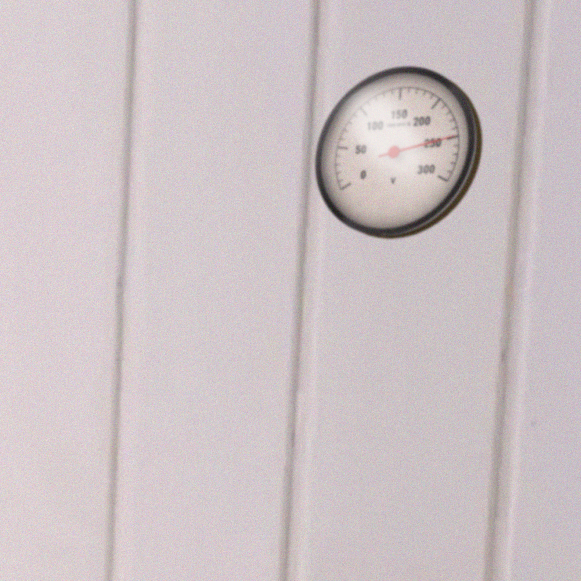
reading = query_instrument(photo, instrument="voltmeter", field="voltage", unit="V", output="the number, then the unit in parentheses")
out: 250 (V)
